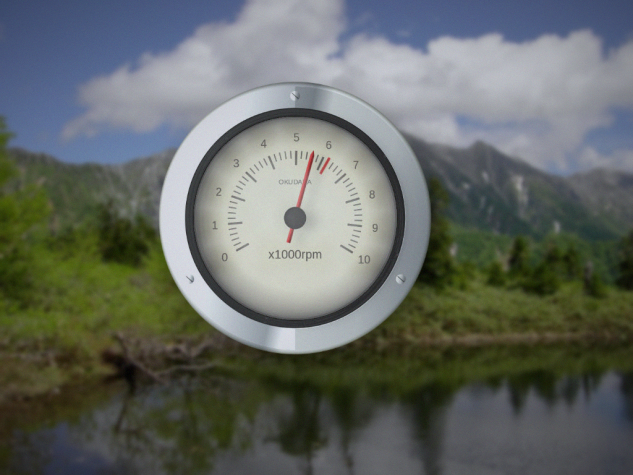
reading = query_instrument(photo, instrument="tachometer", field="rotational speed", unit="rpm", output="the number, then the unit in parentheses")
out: 5600 (rpm)
